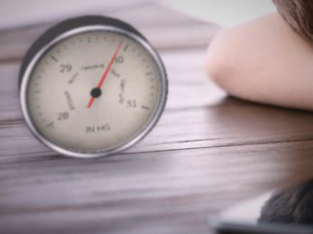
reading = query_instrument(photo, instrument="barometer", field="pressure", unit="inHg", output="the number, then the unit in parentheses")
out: 29.9 (inHg)
